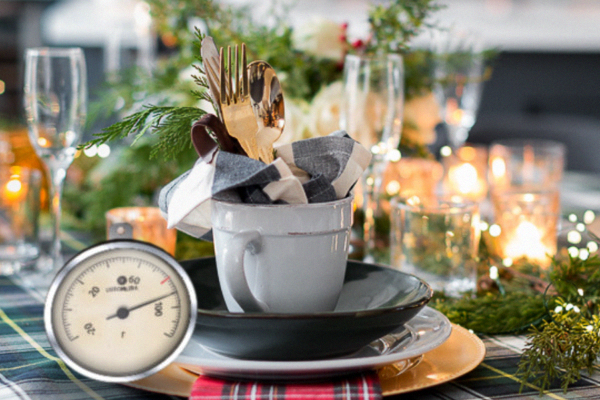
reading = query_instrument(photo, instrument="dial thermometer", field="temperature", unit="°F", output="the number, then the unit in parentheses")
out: 90 (°F)
